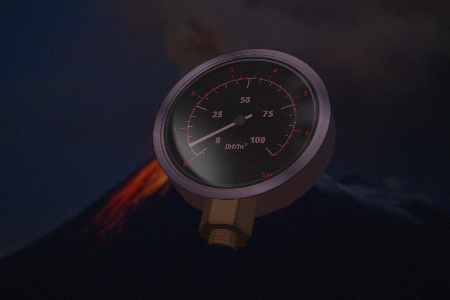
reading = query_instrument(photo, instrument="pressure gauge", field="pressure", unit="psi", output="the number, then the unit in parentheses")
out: 5 (psi)
